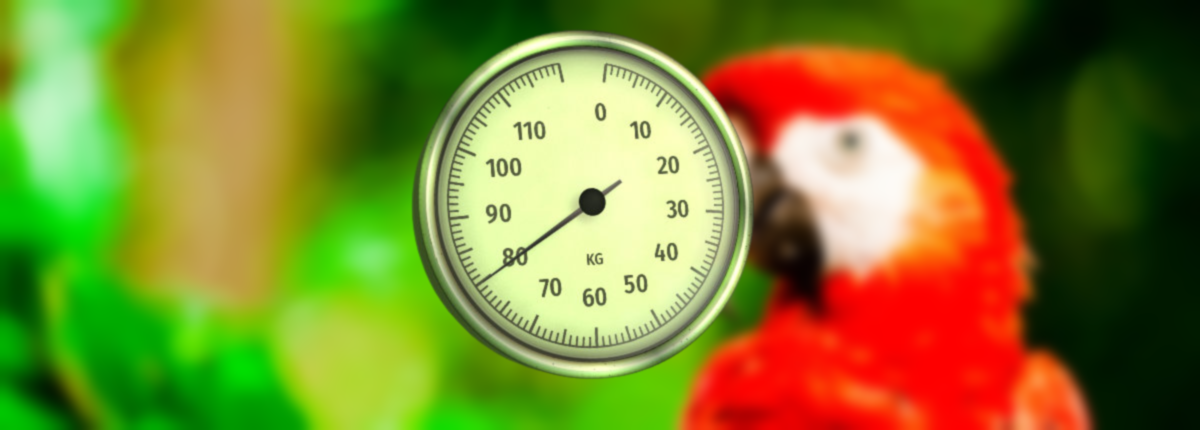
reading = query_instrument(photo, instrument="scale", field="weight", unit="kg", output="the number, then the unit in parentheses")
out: 80 (kg)
